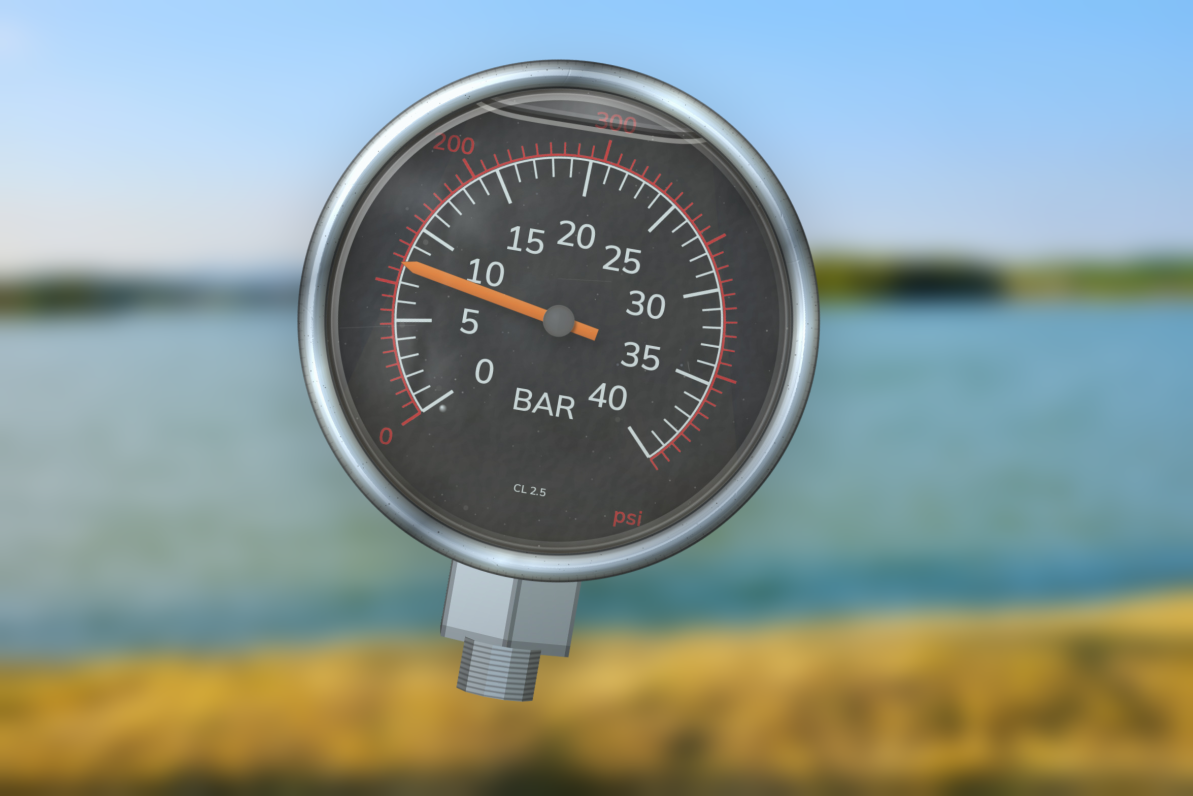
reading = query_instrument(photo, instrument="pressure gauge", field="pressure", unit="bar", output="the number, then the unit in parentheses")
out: 8 (bar)
